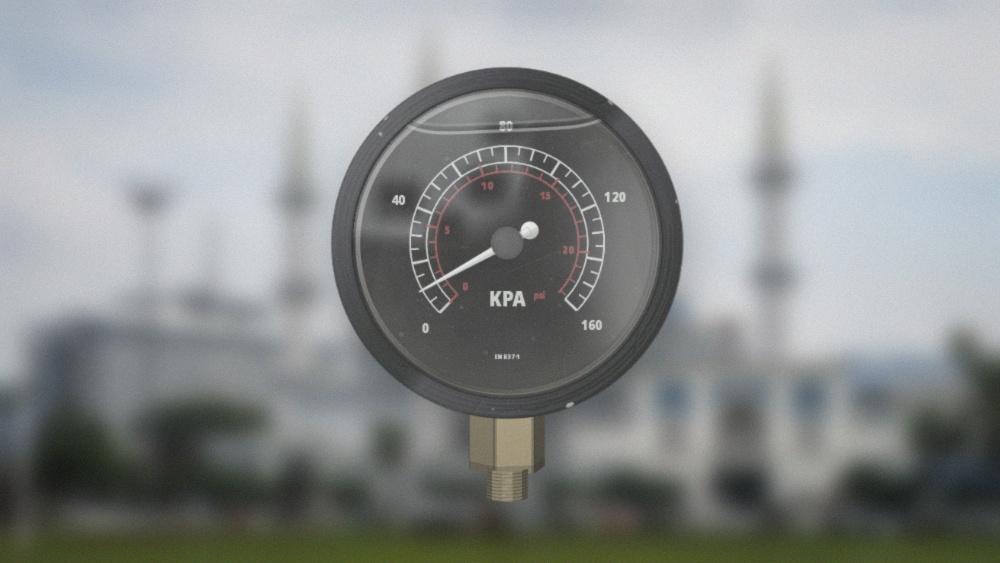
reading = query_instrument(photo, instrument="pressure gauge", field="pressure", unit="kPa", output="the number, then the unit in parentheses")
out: 10 (kPa)
